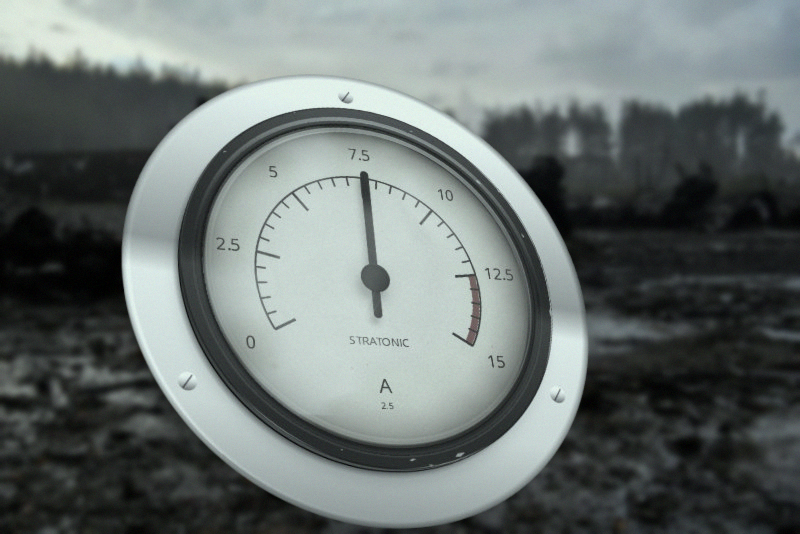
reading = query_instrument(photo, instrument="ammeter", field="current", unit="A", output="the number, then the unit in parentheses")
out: 7.5 (A)
